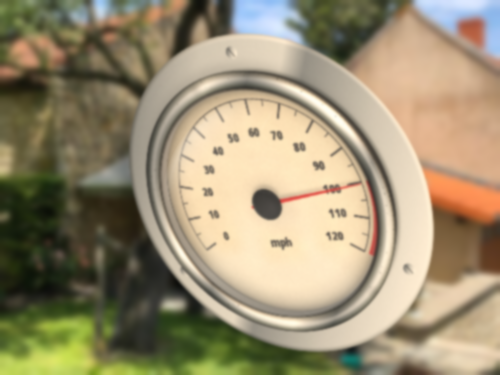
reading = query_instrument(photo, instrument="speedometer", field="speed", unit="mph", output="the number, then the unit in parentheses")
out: 100 (mph)
